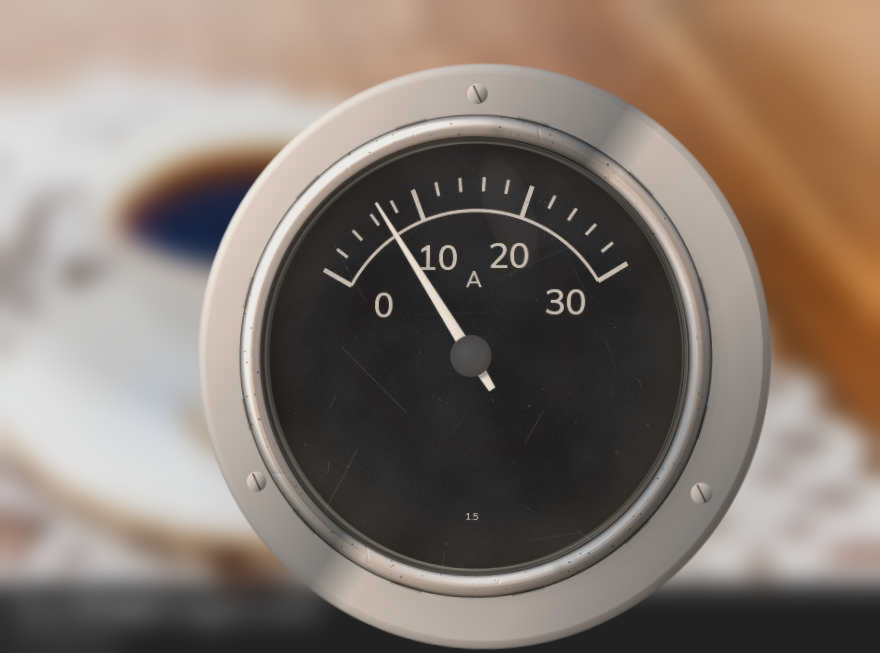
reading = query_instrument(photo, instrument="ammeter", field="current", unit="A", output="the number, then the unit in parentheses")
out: 7 (A)
